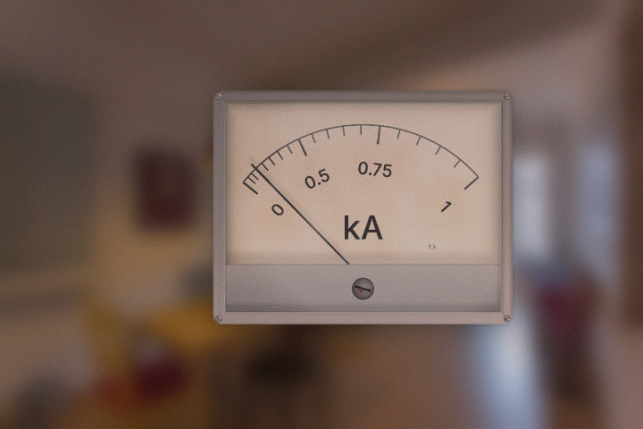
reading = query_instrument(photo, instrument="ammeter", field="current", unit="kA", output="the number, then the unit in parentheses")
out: 0.25 (kA)
